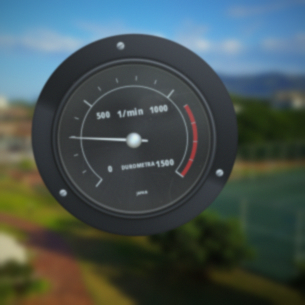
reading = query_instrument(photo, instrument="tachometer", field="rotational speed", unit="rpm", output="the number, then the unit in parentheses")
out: 300 (rpm)
